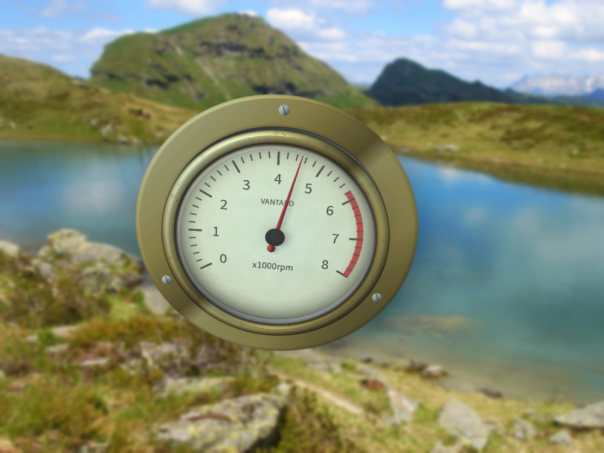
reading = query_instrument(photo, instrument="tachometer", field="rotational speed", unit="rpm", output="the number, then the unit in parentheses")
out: 4500 (rpm)
